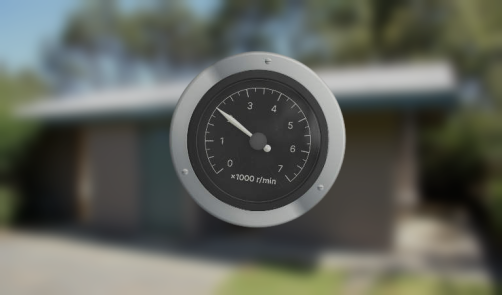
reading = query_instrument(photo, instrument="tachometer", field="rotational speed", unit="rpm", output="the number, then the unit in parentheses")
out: 2000 (rpm)
